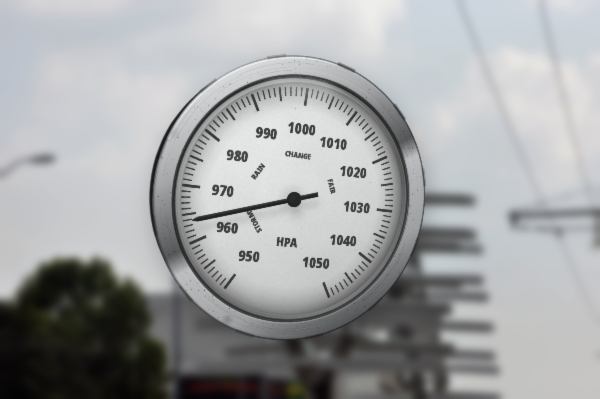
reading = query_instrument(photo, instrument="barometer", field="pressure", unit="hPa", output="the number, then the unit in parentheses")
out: 964 (hPa)
